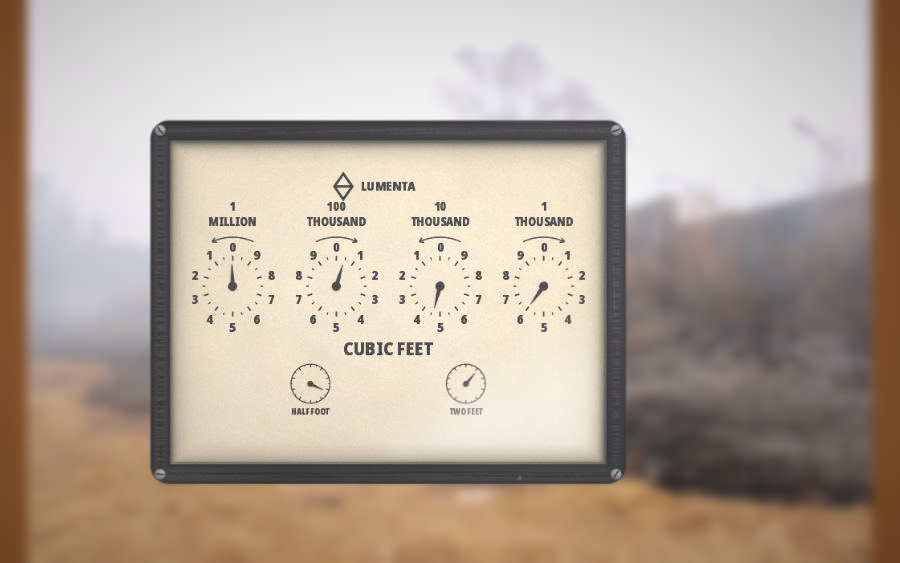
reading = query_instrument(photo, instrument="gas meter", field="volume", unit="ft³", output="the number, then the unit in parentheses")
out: 4600 (ft³)
